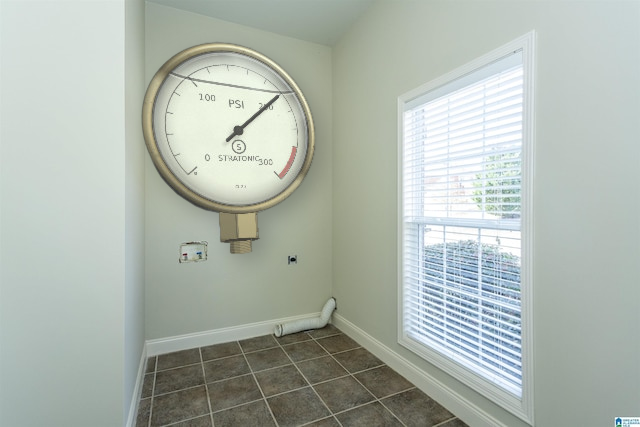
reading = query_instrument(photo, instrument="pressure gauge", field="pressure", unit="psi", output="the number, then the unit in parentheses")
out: 200 (psi)
